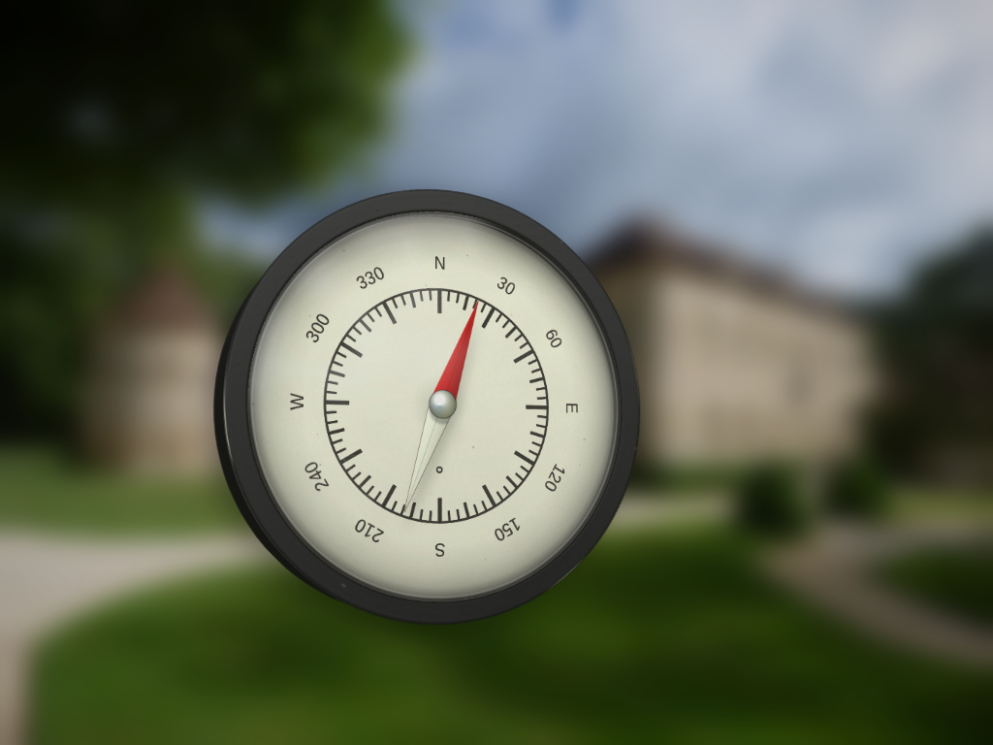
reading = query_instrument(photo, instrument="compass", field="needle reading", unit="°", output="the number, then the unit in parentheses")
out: 20 (°)
